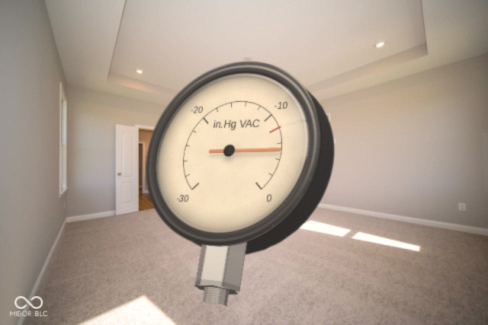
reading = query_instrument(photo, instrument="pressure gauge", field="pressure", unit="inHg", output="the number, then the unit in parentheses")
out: -5 (inHg)
